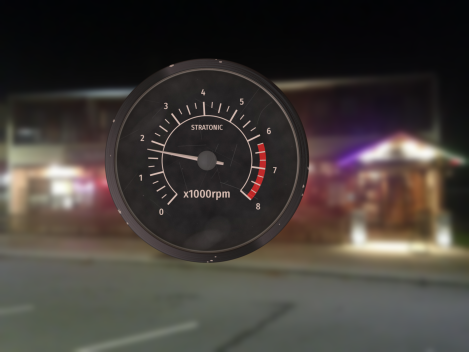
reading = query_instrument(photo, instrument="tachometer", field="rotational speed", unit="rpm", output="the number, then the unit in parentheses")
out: 1750 (rpm)
